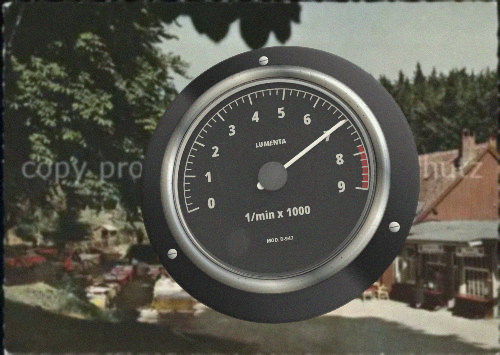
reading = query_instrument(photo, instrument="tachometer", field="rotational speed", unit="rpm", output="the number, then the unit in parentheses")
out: 7000 (rpm)
